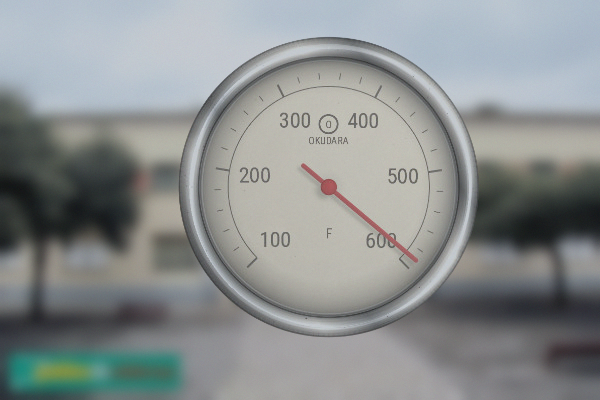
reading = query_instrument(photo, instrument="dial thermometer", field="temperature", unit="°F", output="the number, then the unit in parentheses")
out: 590 (°F)
